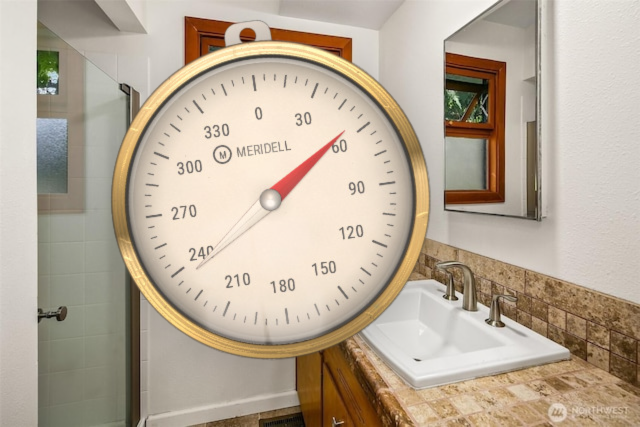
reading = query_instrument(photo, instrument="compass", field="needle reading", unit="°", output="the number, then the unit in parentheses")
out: 55 (°)
